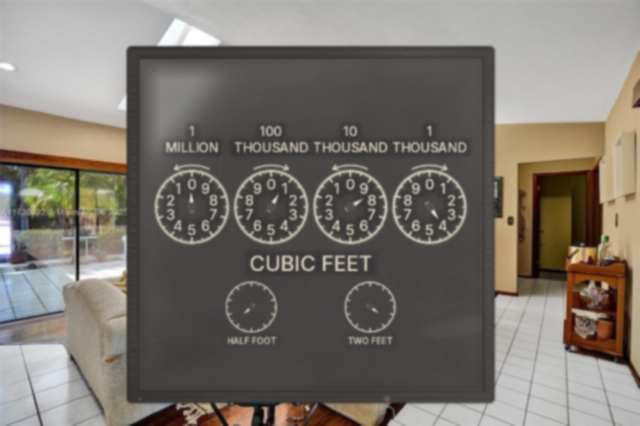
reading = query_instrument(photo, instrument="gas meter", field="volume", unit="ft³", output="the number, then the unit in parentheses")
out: 8400 (ft³)
